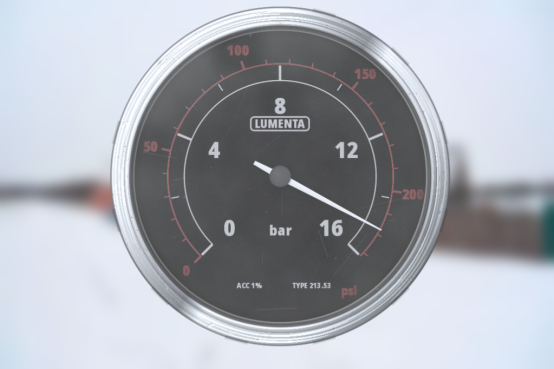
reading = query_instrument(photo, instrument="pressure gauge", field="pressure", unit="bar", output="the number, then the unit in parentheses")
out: 15 (bar)
